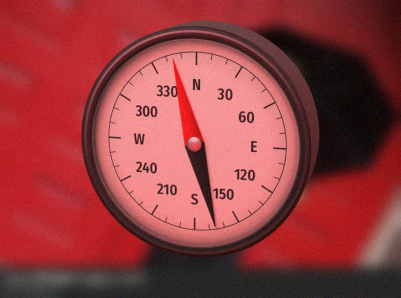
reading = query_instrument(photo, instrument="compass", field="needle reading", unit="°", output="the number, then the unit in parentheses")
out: 345 (°)
